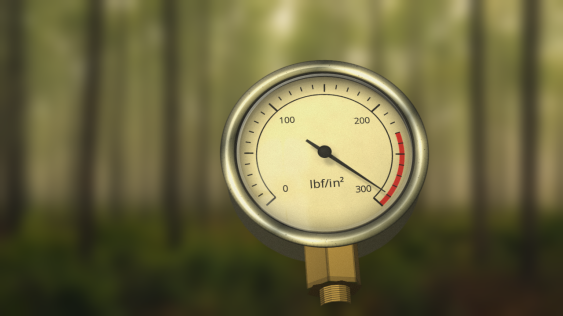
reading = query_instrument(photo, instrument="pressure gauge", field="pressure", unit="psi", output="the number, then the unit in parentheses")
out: 290 (psi)
